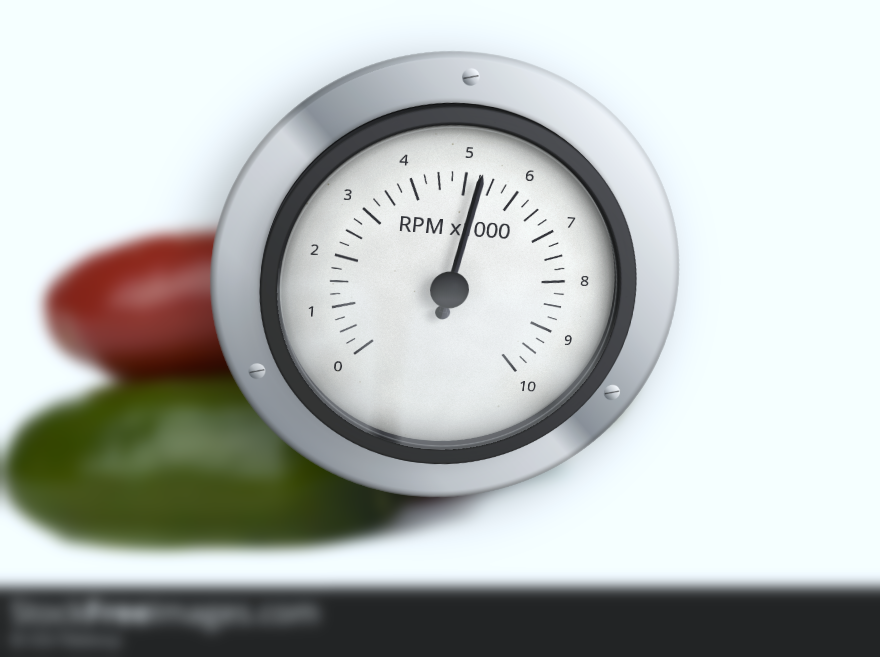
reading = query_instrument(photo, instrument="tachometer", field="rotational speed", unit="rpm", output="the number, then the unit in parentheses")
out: 5250 (rpm)
